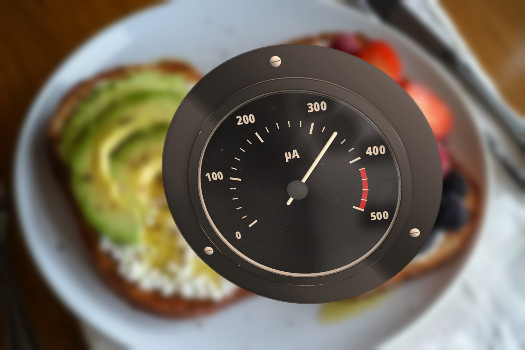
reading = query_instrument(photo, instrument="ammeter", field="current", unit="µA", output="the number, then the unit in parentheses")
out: 340 (µA)
